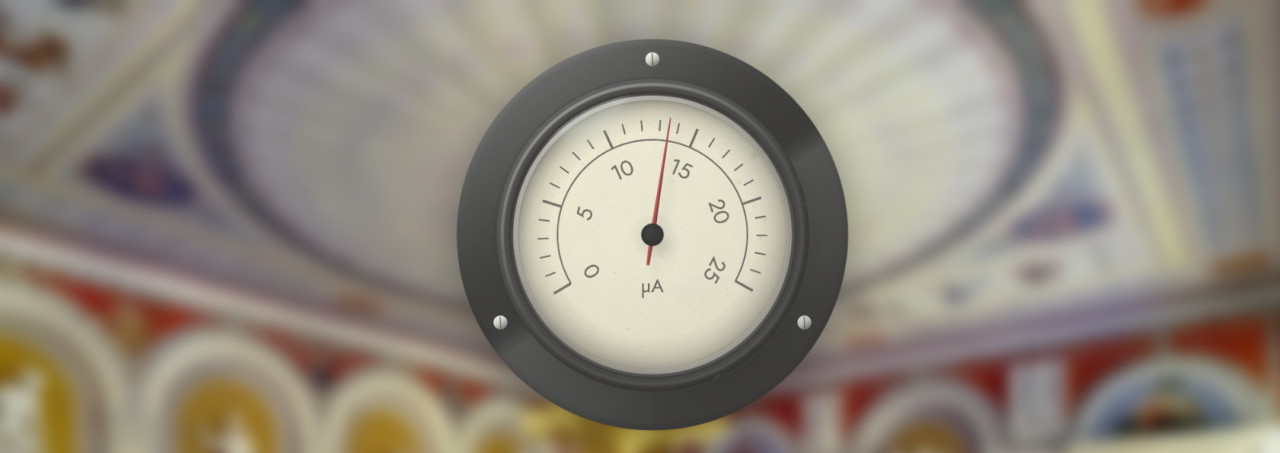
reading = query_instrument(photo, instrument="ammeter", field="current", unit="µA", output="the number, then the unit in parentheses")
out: 13.5 (µA)
